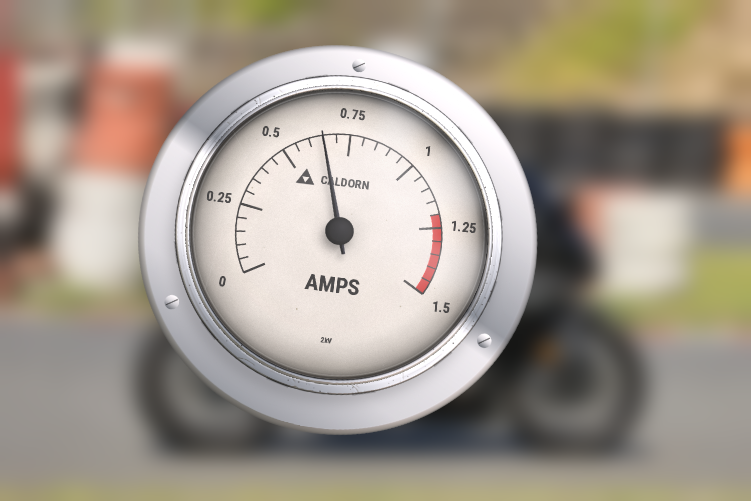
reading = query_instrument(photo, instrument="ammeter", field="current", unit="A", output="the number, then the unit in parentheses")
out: 0.65 (A)
